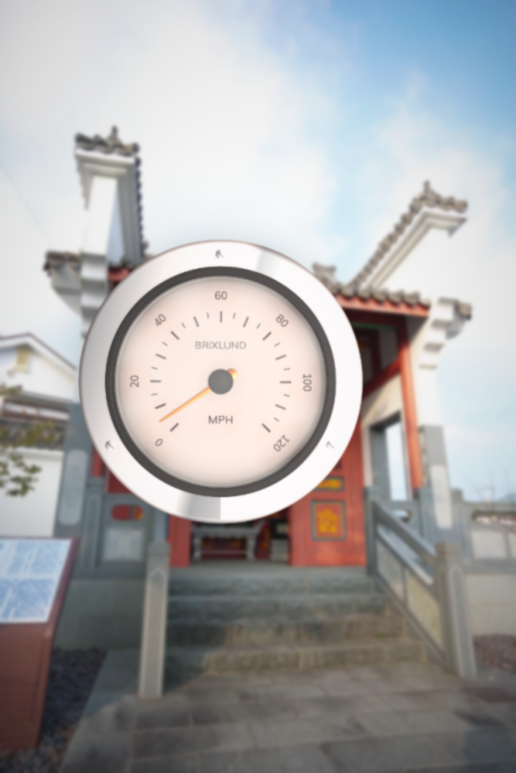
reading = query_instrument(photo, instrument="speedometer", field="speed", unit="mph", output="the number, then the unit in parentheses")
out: 5 (mph)
